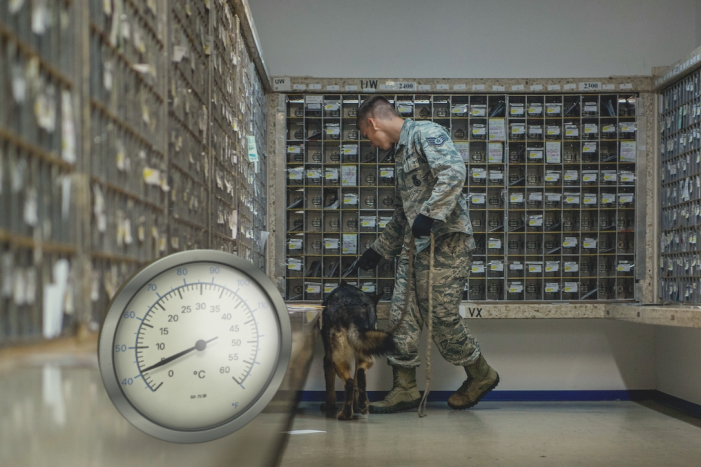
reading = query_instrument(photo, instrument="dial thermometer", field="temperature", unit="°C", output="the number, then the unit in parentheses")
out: 5 (°C)
